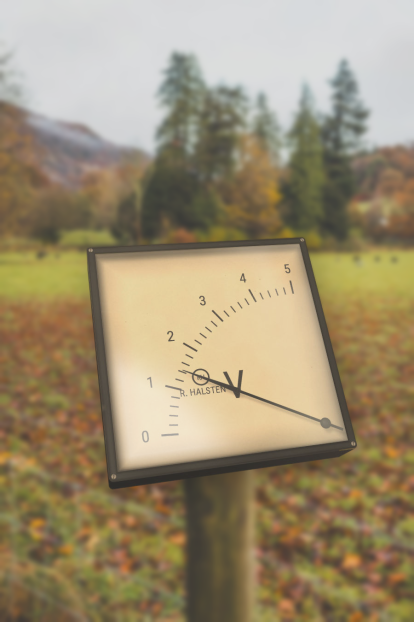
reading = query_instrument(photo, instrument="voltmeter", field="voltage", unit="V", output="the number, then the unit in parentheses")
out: 1.4 (V)
